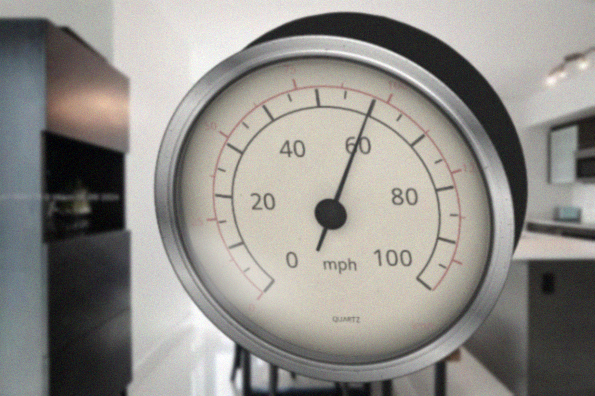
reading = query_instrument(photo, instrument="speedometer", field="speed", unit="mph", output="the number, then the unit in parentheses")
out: 60 (mph)
